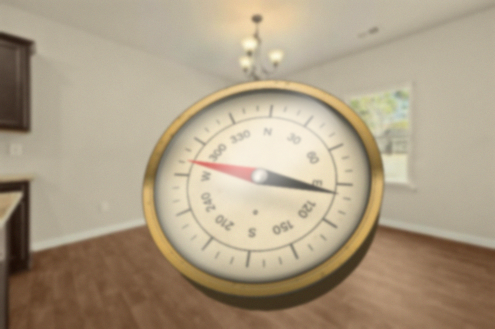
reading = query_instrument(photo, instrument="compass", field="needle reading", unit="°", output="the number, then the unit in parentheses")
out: 280 (°)
